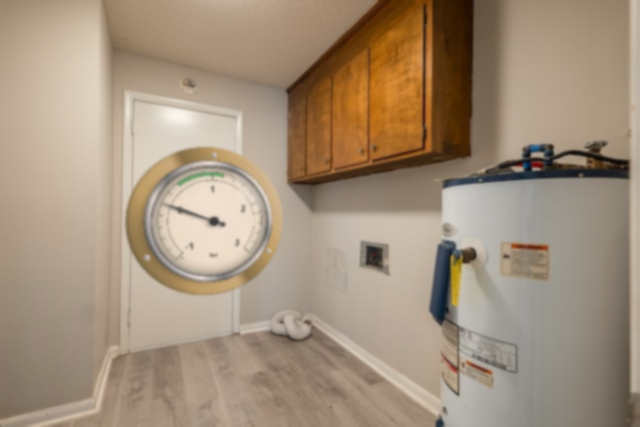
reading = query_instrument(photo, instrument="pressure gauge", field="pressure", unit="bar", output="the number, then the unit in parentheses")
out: 0 (bar)
